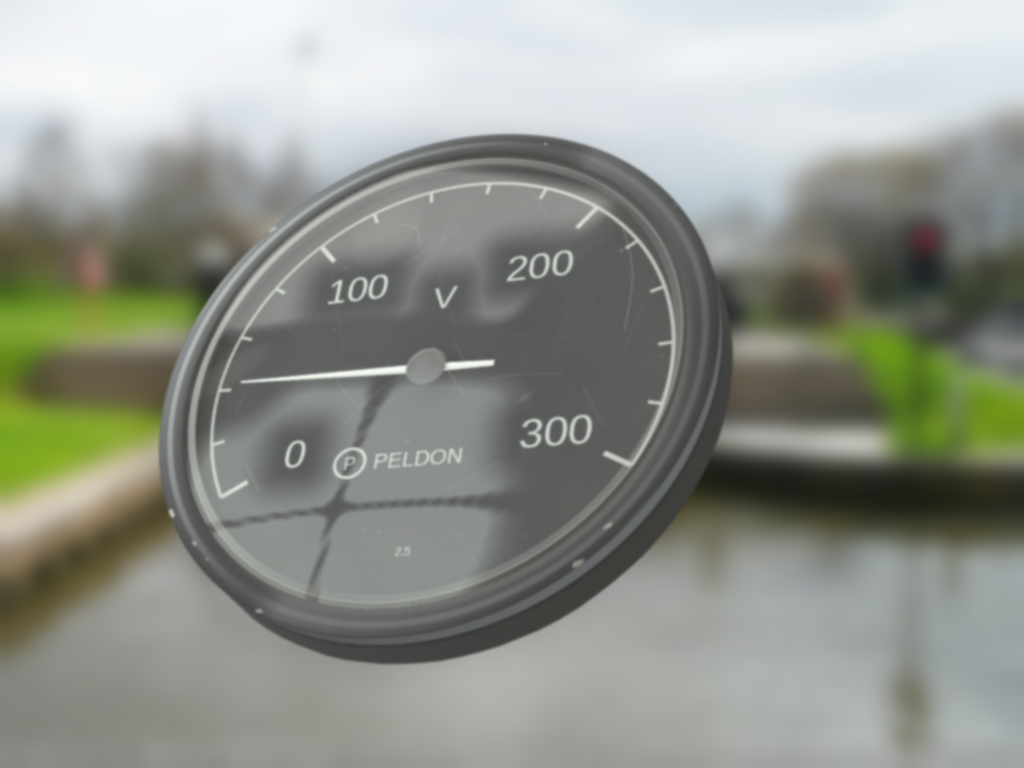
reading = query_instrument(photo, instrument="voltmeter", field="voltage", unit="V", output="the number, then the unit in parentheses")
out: 40 (V)
